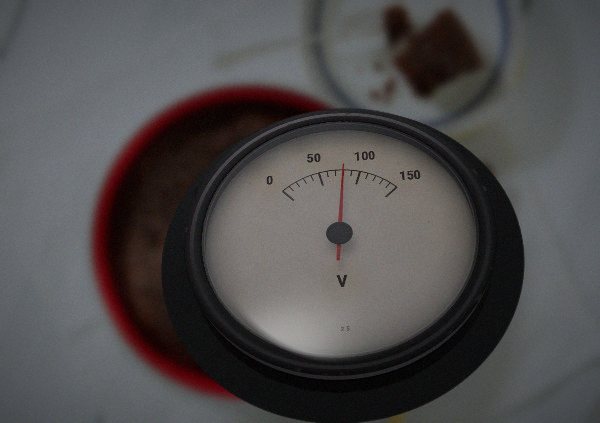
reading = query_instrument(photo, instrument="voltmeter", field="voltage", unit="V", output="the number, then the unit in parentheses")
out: 80 (V)
